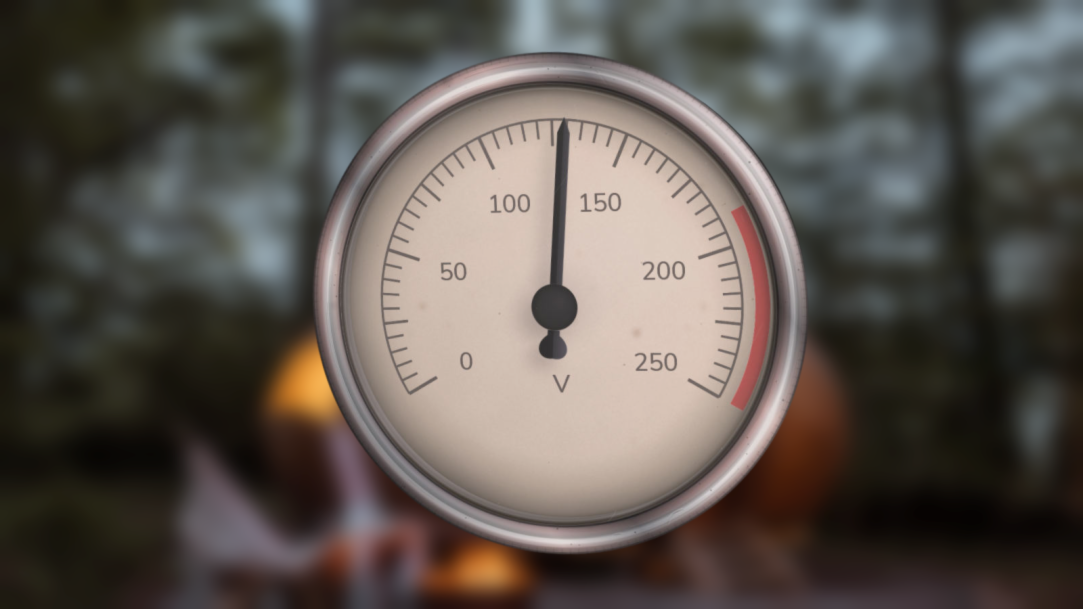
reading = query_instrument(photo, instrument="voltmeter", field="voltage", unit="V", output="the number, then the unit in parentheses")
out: 130 (V)
